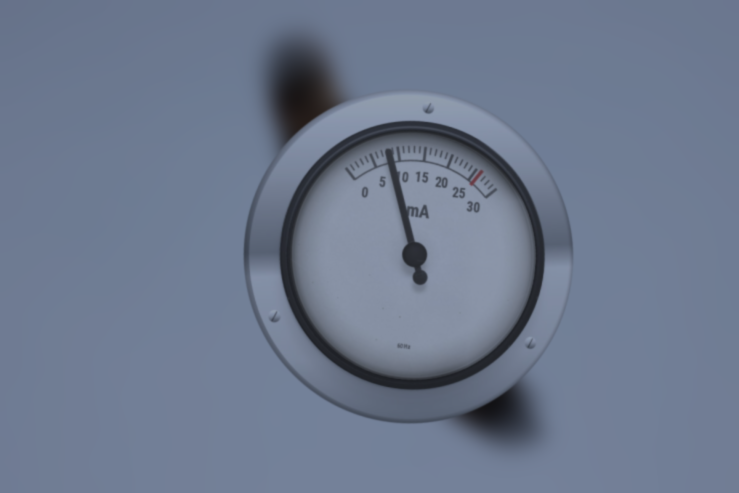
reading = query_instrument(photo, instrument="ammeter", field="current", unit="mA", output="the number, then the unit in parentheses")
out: 8 (mA)
